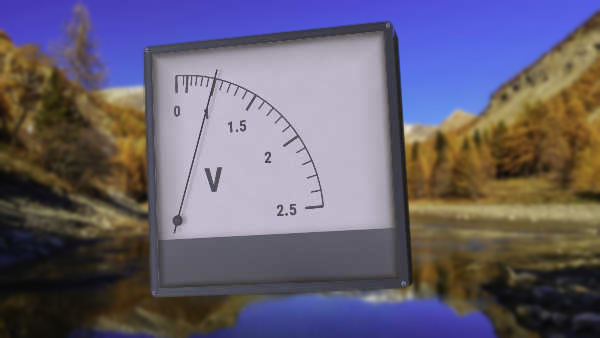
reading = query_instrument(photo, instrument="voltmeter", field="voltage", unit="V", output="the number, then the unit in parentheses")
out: 1 (V)
